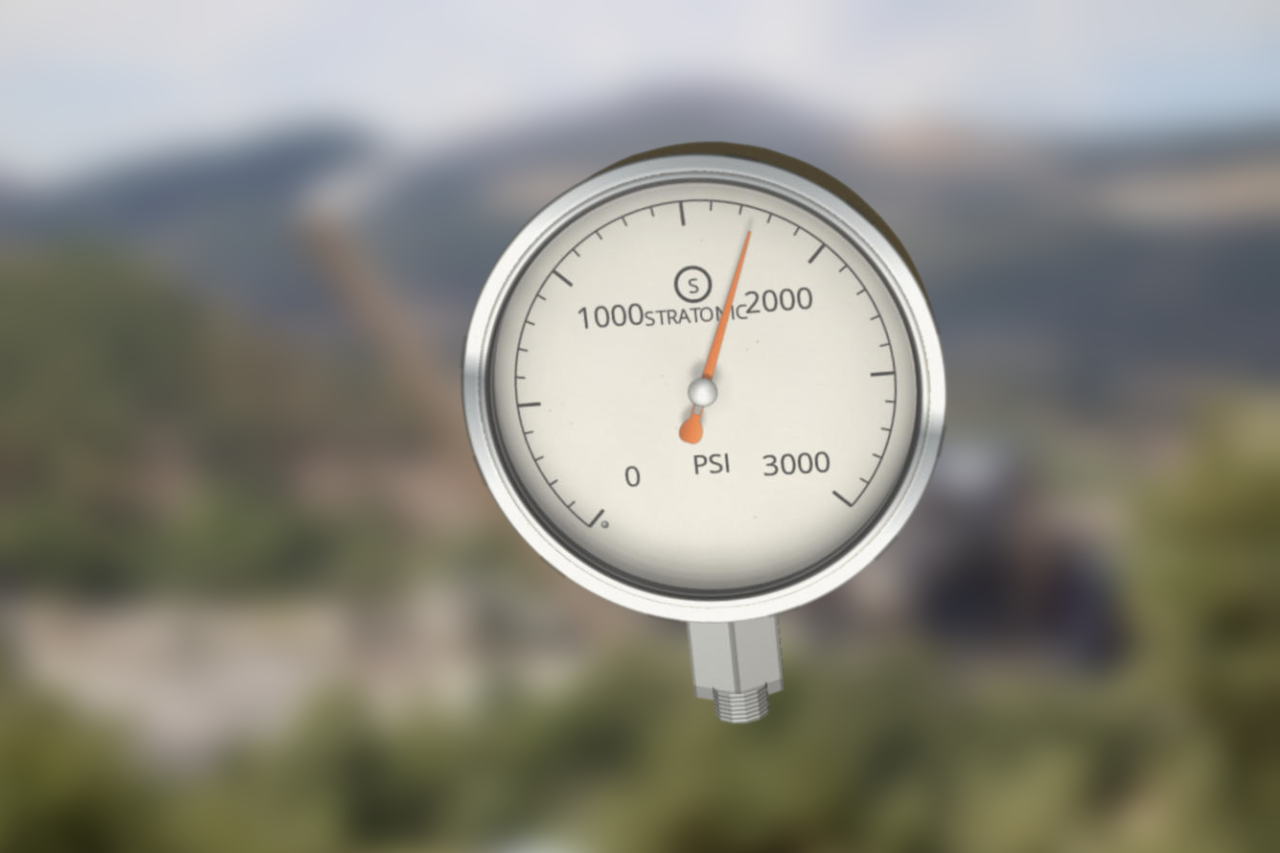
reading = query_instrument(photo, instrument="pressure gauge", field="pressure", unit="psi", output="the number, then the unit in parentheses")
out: 1750 (psi)
